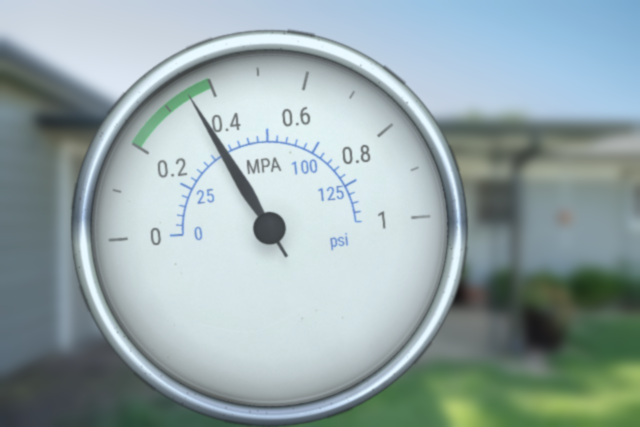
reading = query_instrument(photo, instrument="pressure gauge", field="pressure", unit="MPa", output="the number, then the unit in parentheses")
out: 0.35 (MPa)
